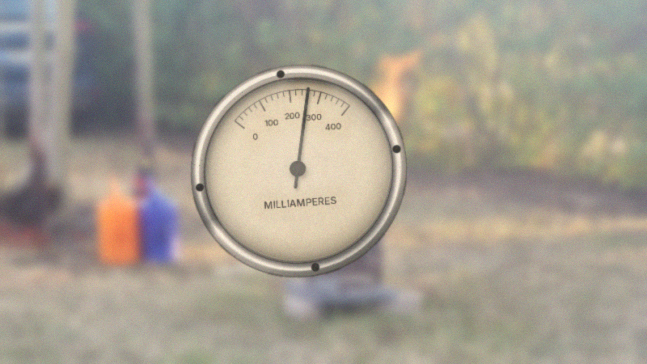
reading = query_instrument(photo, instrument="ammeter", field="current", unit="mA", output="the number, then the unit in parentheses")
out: 260 (mA)
